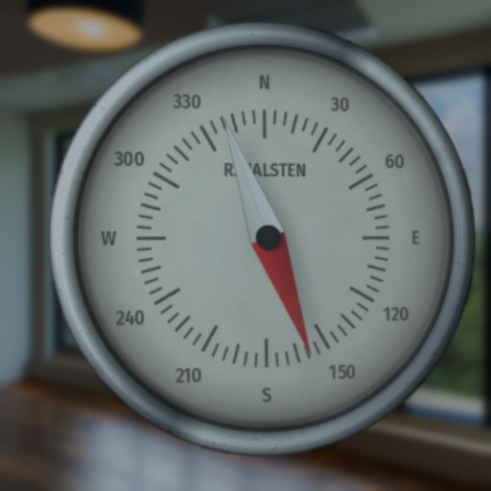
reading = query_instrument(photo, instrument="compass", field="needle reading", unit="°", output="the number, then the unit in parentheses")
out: 160 (°)
